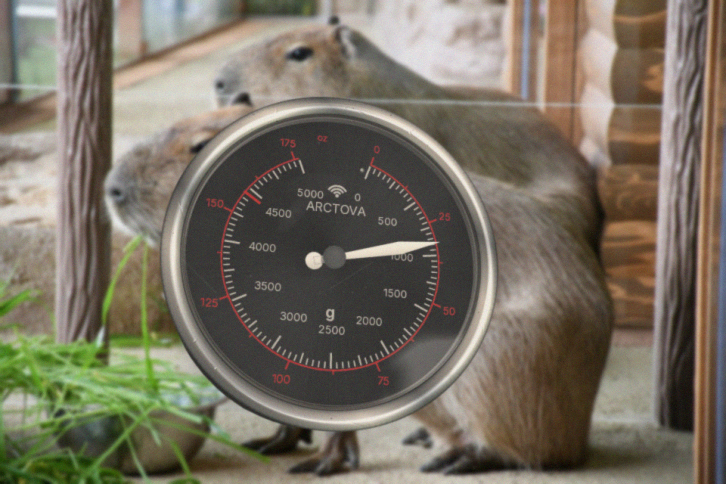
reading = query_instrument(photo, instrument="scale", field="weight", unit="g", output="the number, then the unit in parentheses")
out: 900 (g)
